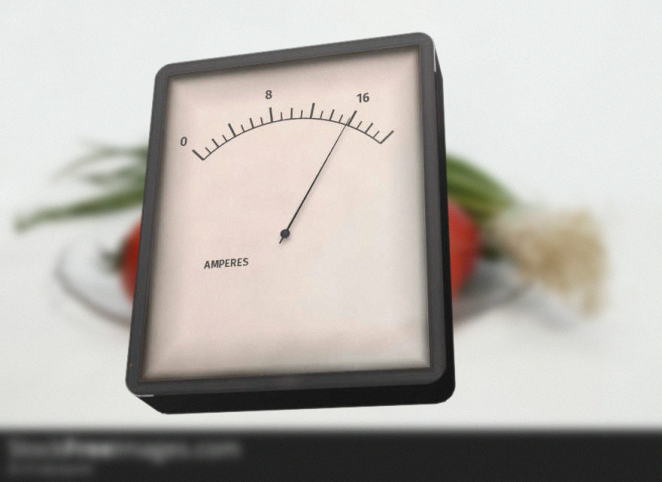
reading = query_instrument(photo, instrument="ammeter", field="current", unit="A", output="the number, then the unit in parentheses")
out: 16 (A)
